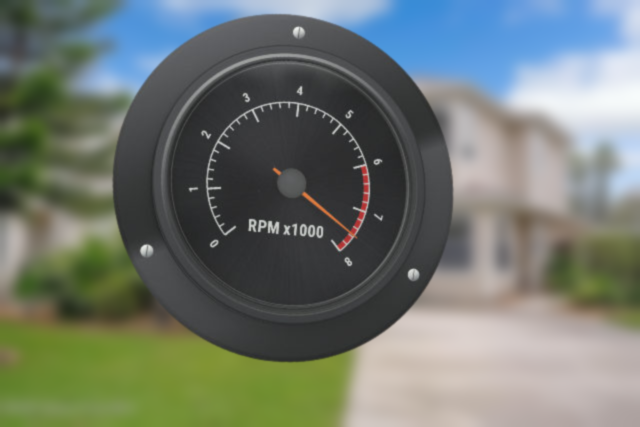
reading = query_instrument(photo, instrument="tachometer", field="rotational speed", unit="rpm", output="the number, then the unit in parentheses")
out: 7600 (rpm)
